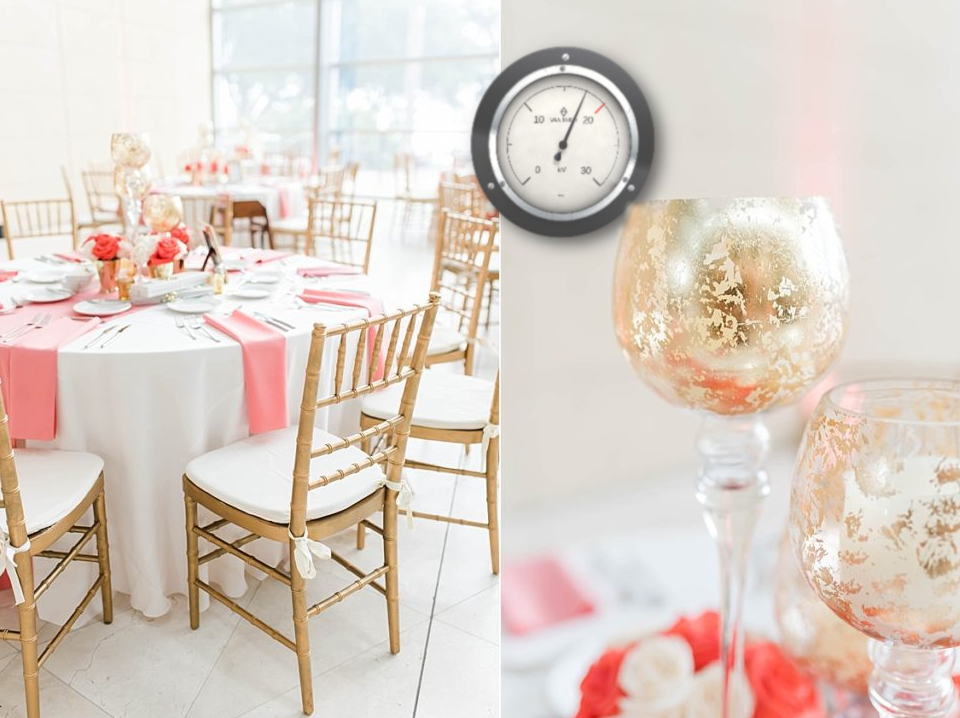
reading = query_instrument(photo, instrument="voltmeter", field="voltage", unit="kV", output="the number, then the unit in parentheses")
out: 17.5 (kV)
